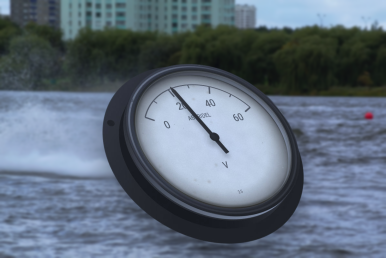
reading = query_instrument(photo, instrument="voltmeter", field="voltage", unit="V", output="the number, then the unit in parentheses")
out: 20 (V)
